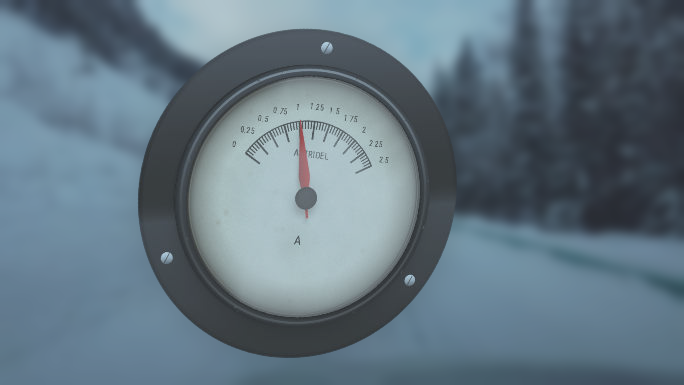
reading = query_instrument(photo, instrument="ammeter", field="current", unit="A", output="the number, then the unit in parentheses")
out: 1 (A)
